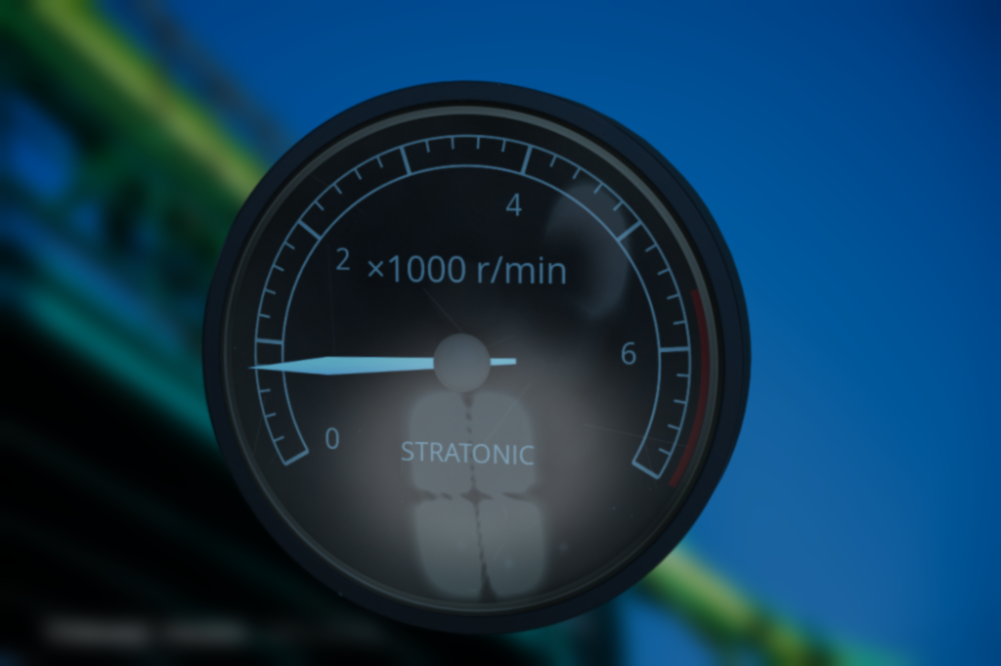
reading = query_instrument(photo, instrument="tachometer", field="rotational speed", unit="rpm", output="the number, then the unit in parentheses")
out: 800 (rpm)
